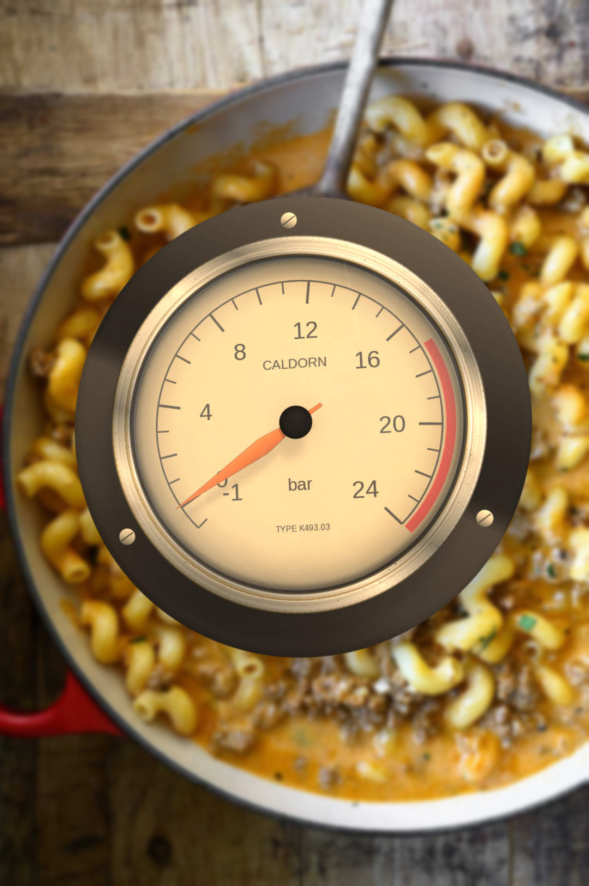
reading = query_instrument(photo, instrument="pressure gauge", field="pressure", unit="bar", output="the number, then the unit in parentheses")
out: 0 (bar)
